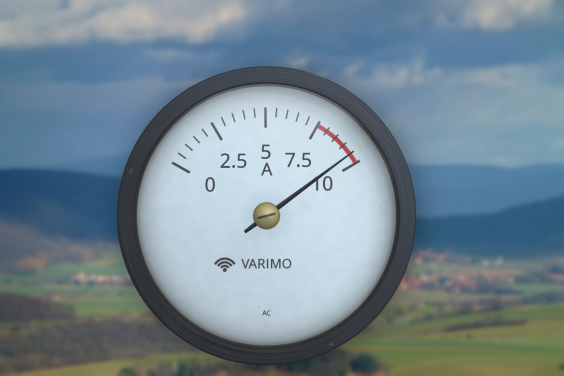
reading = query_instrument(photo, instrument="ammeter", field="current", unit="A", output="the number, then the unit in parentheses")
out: 9.5 (A)
